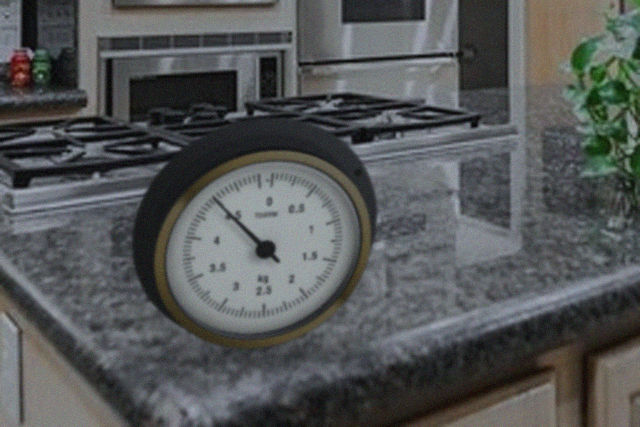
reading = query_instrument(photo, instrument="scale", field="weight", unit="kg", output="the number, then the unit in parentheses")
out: 4.5 (kg)
